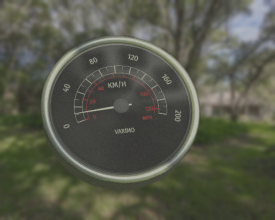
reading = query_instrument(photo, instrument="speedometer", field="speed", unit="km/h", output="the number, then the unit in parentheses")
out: 10 (km/h)
